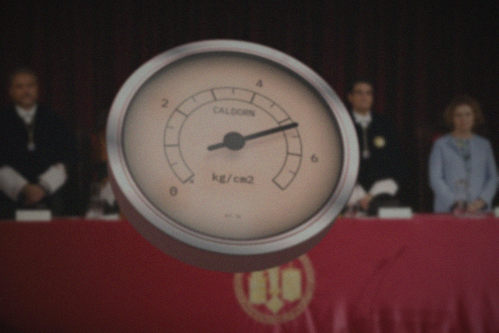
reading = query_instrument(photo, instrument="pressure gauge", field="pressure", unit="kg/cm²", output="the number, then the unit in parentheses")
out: 5.25 (kg/cm²)
